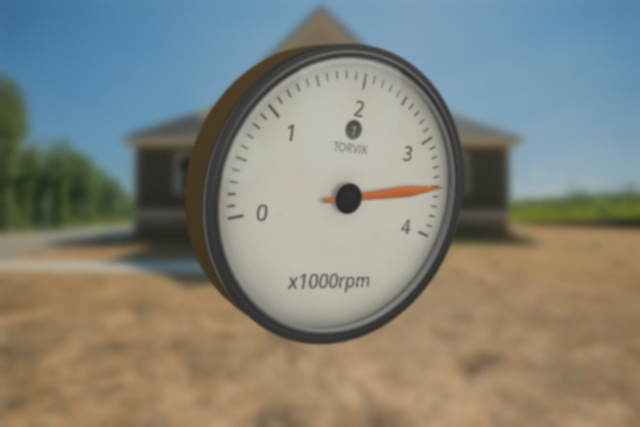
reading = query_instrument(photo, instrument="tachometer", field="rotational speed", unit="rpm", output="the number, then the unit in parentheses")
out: 3500 (rpm)
